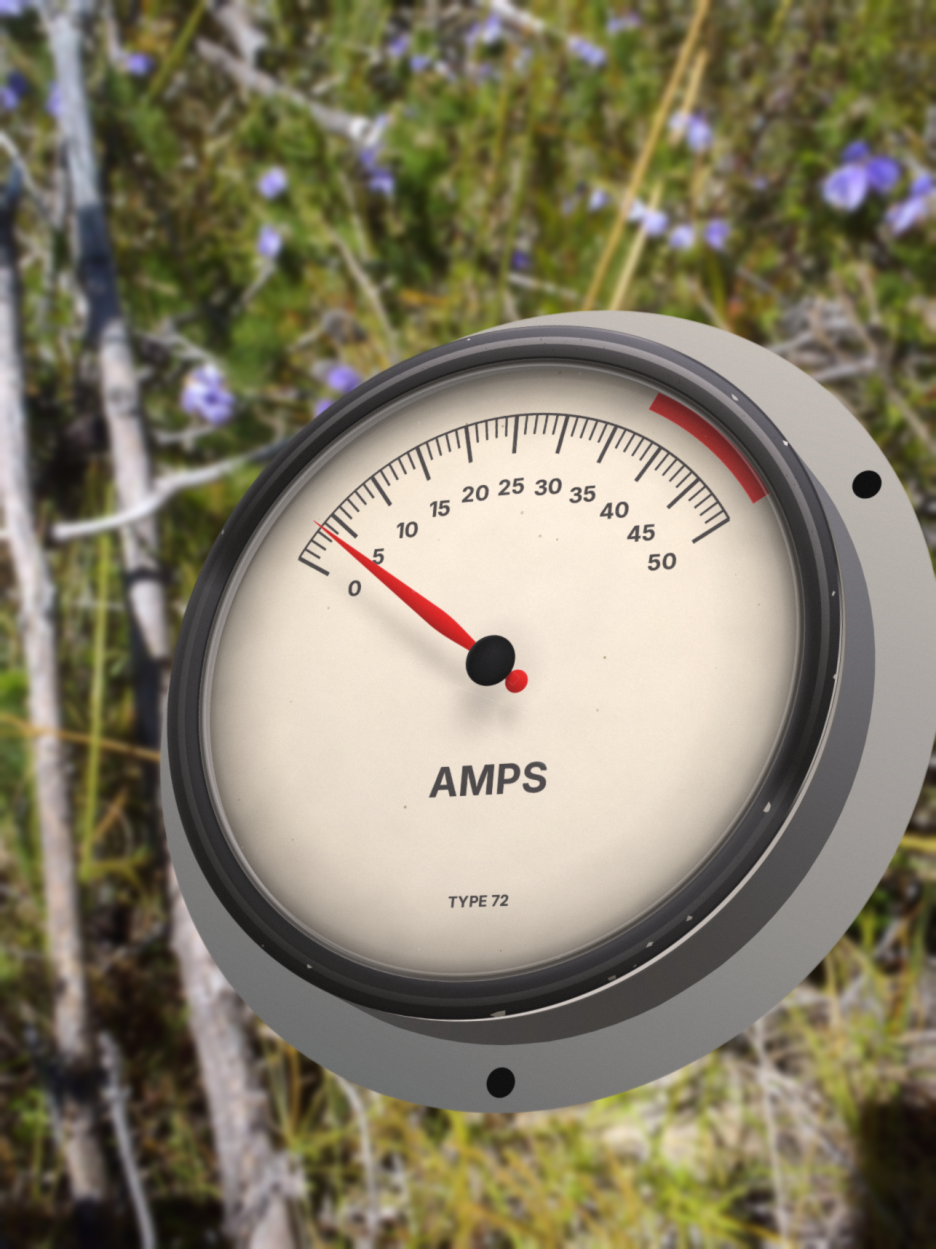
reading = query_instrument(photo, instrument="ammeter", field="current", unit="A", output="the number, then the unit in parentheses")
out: 3.5 (A)
